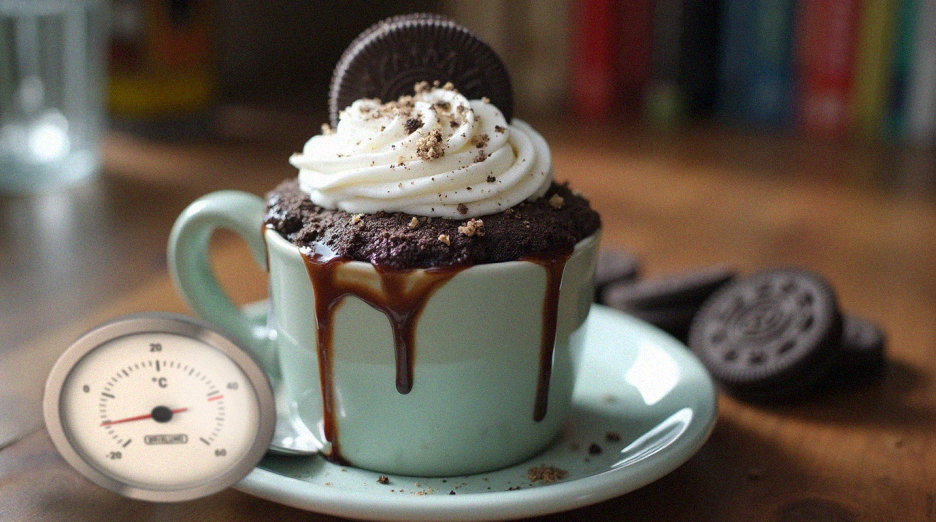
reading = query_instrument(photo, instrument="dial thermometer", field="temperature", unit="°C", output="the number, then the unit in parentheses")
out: -10 (°C)
